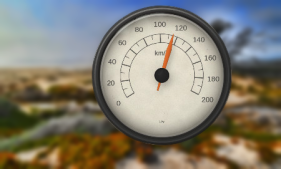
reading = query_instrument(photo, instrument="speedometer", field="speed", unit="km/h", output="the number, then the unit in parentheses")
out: 115 (km/h)
